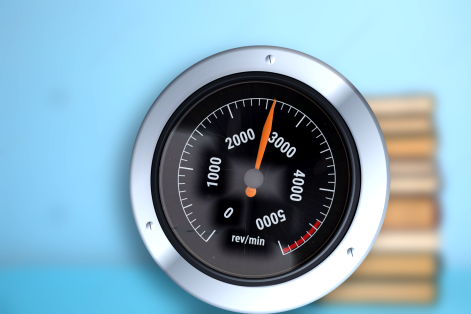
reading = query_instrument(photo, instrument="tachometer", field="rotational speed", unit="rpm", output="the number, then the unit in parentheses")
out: 2600 (rpm)
